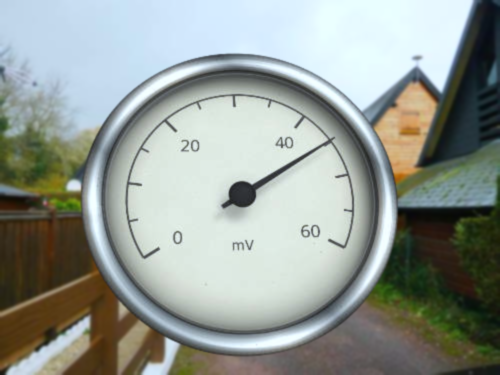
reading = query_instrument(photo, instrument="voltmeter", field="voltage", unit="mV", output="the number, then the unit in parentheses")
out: 45 (mV)
